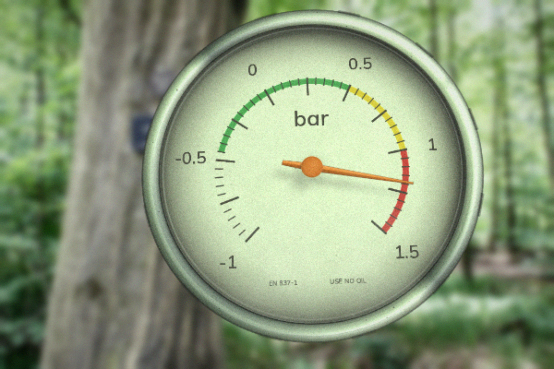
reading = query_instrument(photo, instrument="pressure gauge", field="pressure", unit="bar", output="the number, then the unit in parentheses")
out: 1.2 (bar)
